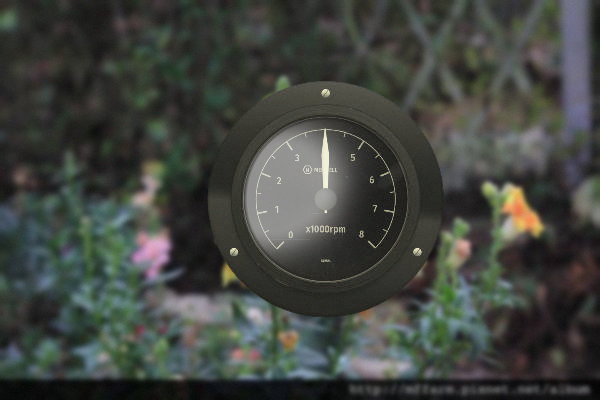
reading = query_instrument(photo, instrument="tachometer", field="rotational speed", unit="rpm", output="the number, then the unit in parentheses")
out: 4000 (rpm)
